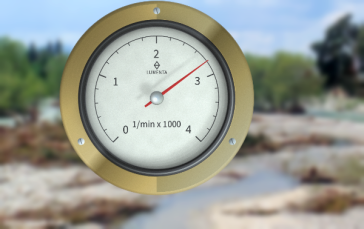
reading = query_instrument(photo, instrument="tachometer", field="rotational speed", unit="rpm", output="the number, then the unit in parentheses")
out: 2800 (rpm)
